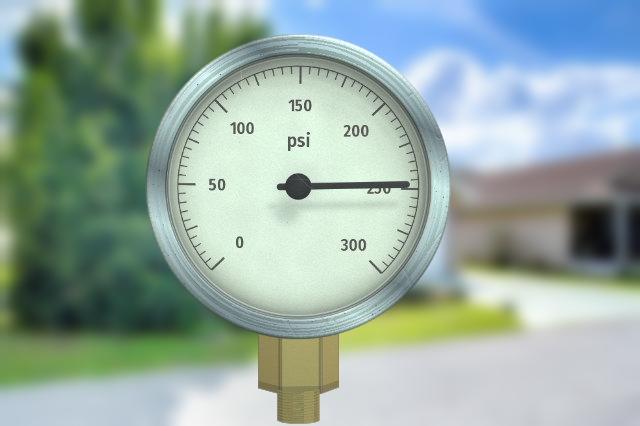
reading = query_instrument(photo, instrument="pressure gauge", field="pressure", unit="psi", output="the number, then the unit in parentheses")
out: 247.5 (psi)
